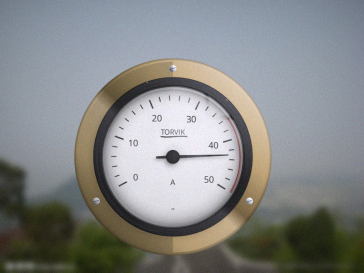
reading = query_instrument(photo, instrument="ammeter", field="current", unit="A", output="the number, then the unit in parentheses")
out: 43 (A)
